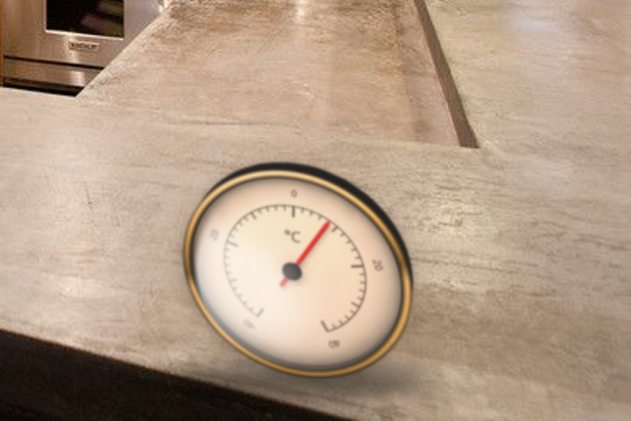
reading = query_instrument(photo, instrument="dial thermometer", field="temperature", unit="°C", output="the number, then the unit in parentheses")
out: 8 (°C)
